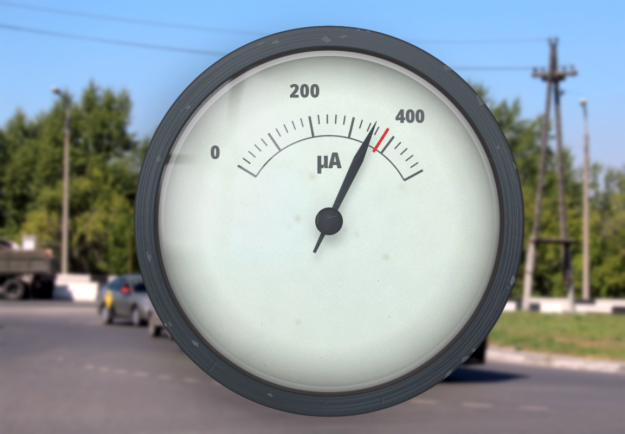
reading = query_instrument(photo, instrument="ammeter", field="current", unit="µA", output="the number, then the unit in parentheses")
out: 350 (µA)
